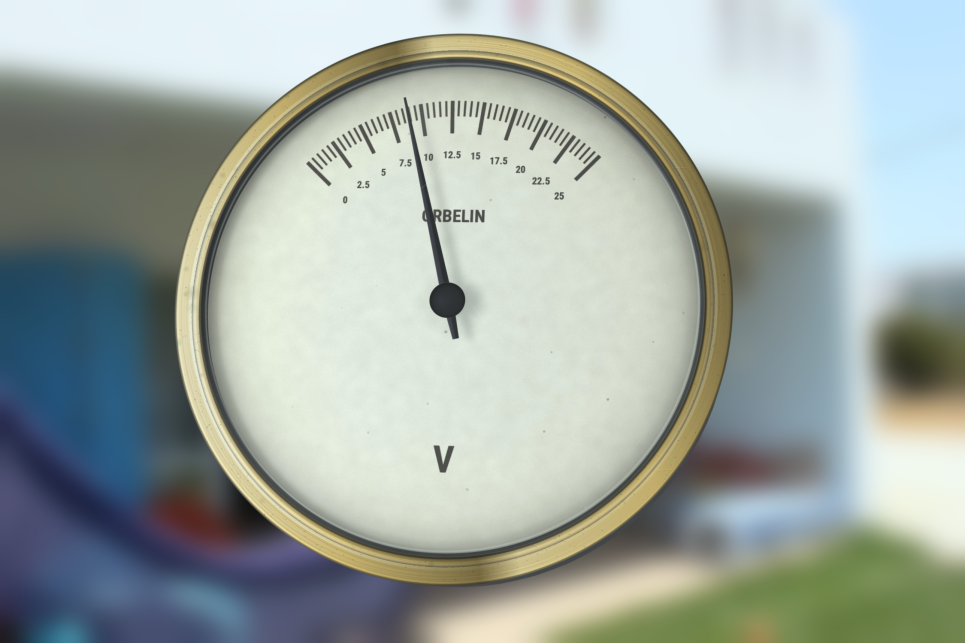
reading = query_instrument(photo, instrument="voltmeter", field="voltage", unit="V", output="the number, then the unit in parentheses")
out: 9 (V)
